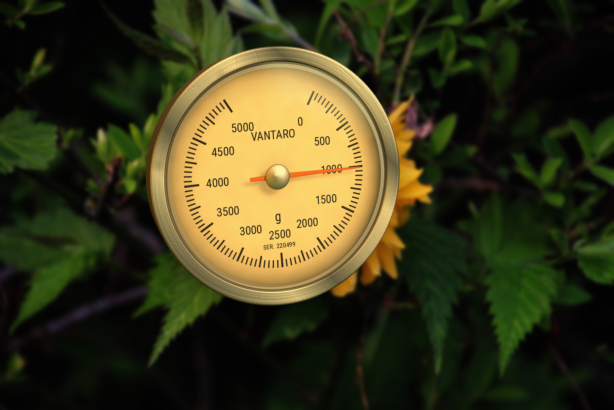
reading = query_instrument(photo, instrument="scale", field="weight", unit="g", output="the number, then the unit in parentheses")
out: 1000 (g)
